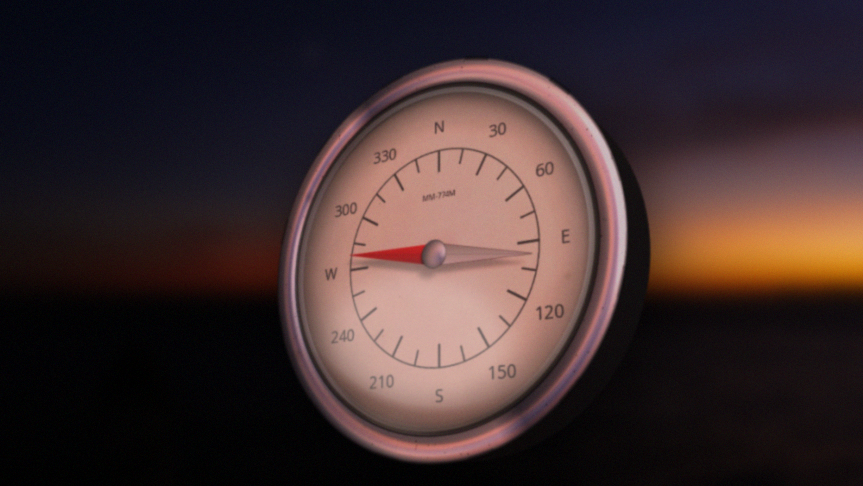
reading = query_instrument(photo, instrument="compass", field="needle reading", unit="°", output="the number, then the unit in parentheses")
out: 277.5 (°)
